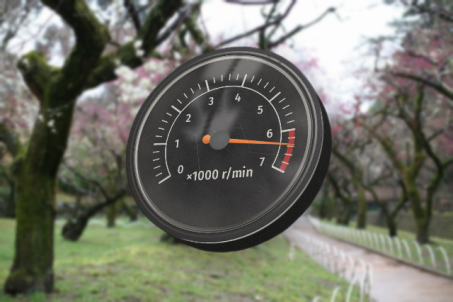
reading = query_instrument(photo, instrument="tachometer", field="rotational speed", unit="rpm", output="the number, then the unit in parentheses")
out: 6400 (rpm)
